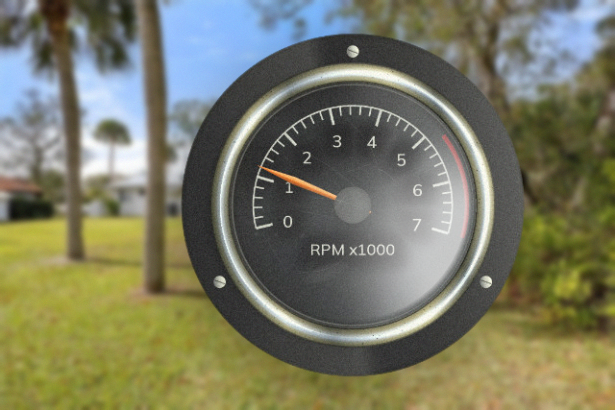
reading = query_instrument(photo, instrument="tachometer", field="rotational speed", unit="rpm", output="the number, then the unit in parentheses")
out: 1200 (rpm)
